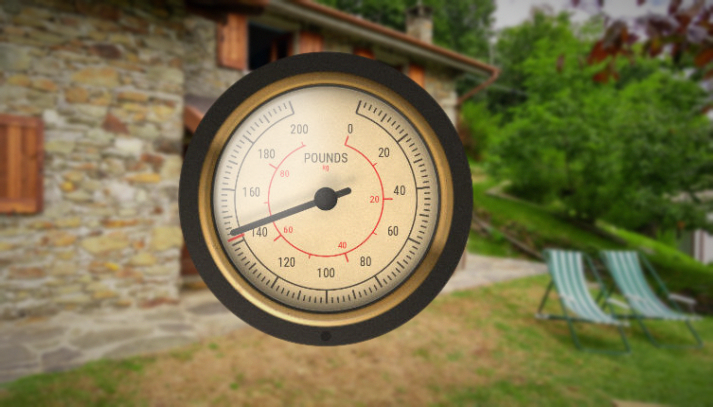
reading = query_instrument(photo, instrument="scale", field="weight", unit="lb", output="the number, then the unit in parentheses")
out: 144 (lb)
